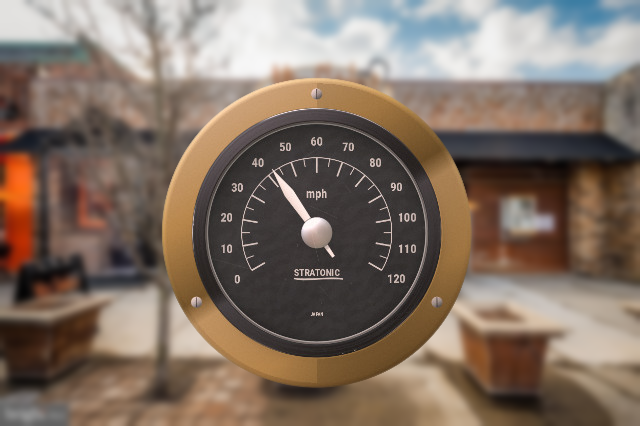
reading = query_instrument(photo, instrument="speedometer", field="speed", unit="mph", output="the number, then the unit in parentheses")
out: 42.5 (mph)
